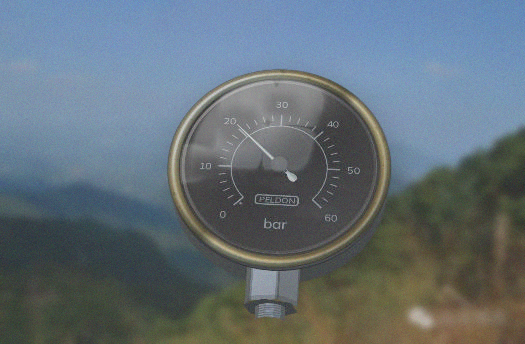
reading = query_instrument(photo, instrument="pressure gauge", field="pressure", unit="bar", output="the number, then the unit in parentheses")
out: 20 (bar)
